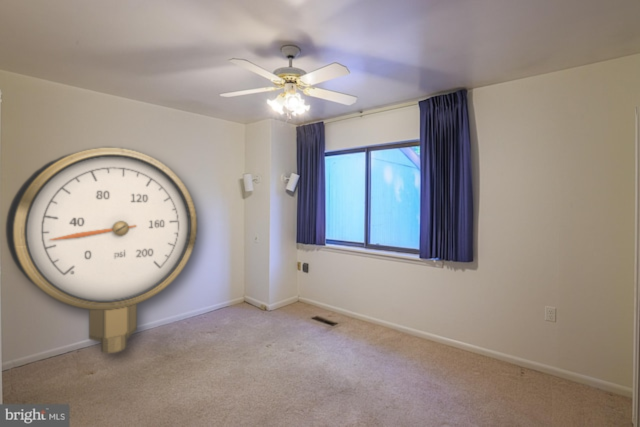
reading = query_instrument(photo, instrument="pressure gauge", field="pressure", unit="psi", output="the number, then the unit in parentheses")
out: 25 (psi)
